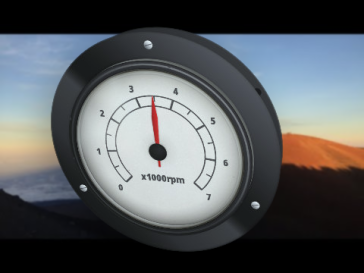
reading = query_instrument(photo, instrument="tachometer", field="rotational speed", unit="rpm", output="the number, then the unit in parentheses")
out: 3500 (rpm)
